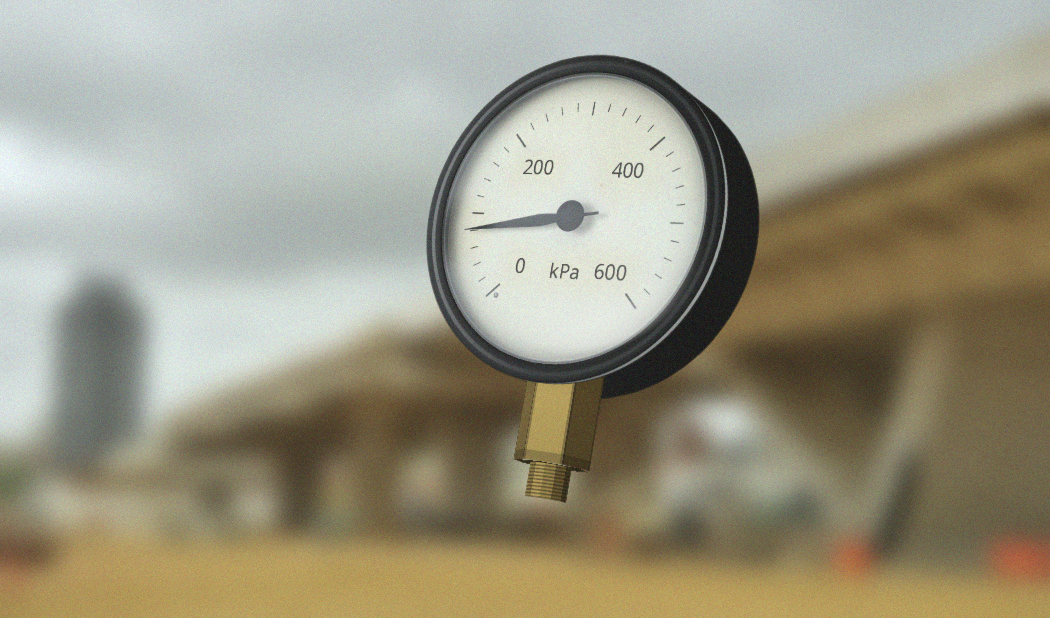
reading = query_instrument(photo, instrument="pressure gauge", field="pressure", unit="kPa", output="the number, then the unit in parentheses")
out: 80 (kPa)
